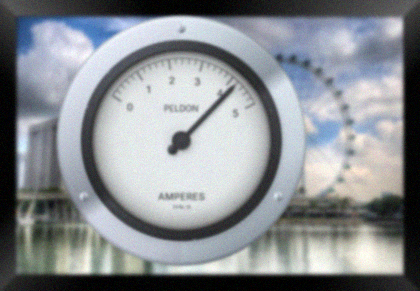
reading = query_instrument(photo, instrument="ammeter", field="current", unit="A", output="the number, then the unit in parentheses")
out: 4.2 (A)
